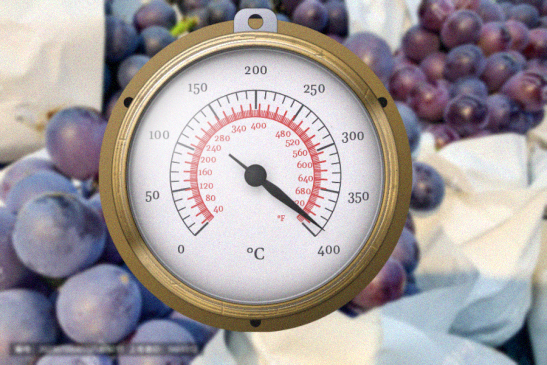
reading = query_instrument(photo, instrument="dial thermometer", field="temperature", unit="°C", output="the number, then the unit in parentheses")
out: 390 (°C)
